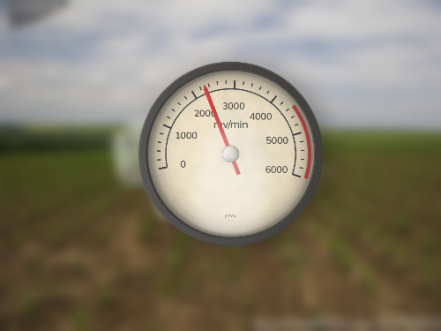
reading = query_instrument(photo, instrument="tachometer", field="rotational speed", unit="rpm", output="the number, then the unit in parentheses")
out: 2300 (rpm)
